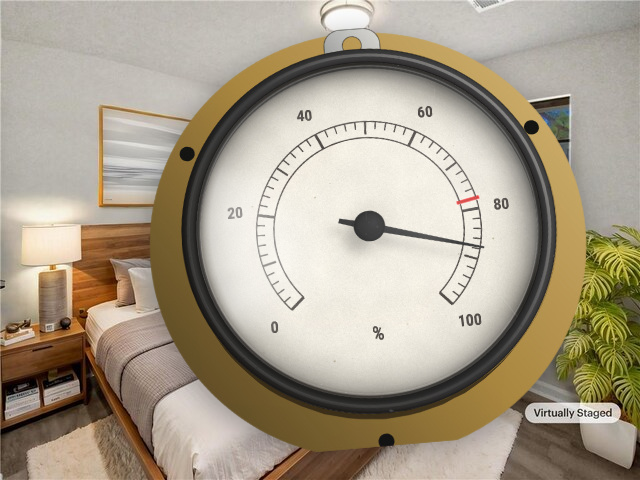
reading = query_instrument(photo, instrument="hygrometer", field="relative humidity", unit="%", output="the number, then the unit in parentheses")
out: 88 (%)
